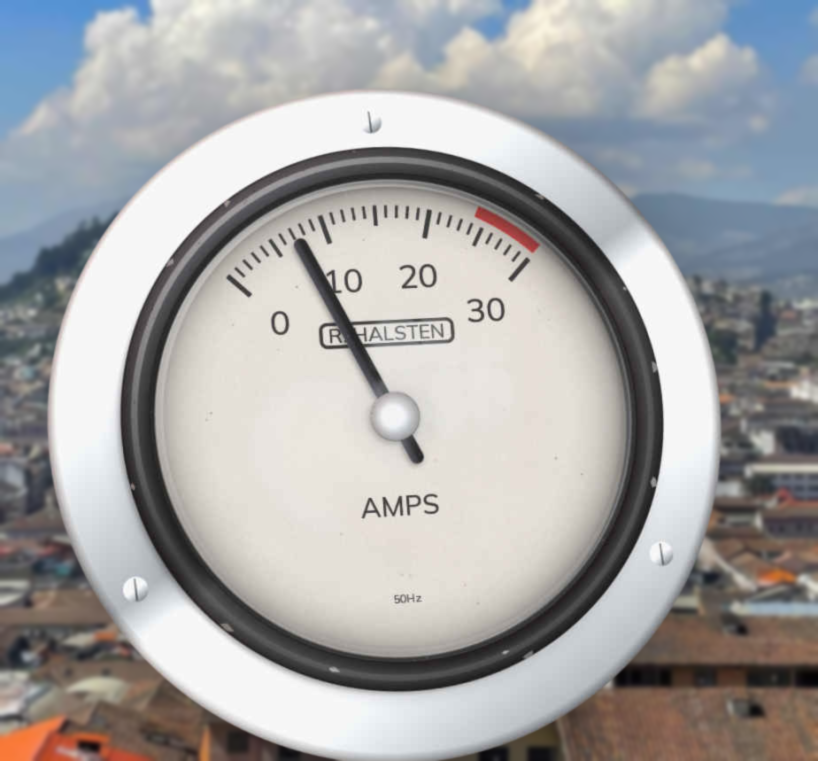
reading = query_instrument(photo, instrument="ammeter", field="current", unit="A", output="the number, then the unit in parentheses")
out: 7 (A)
